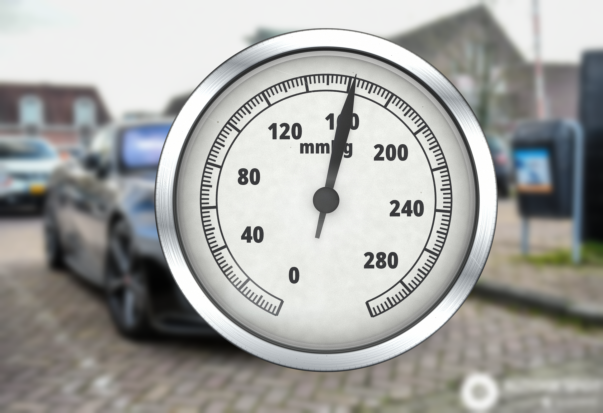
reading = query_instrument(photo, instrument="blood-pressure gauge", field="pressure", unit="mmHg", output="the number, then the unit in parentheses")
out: 162 (mmHg)
